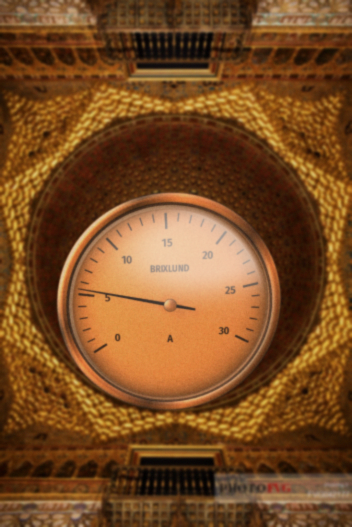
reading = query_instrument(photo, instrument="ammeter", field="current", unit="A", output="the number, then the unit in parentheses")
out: 5.5 (A)
